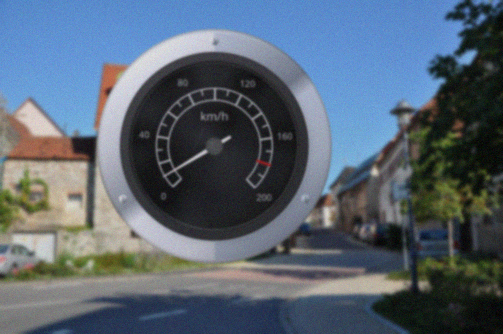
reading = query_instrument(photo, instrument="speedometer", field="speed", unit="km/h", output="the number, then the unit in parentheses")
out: 10 (km/h)
